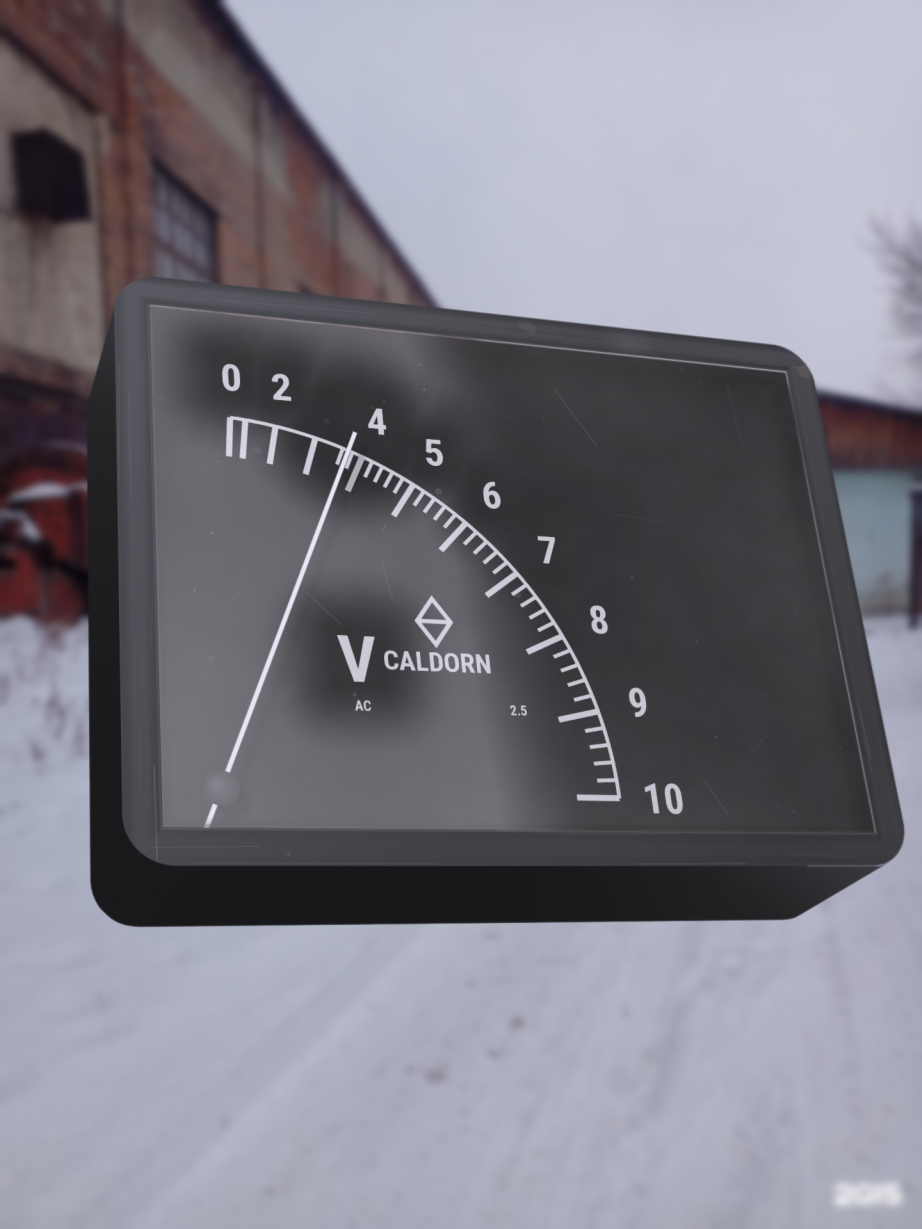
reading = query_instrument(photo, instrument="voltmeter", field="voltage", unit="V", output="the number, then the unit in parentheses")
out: 3.7 (V)
